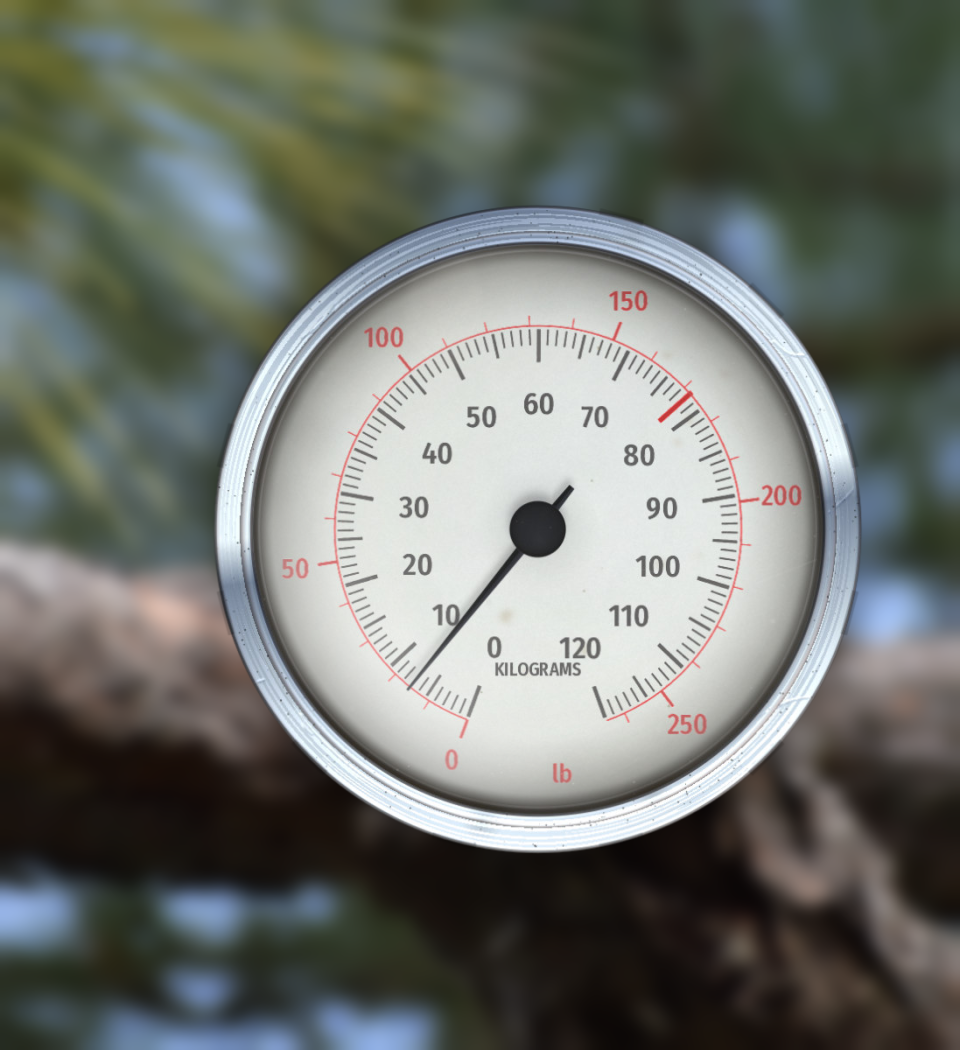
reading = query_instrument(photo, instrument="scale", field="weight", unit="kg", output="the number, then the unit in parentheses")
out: 7 (kg)
